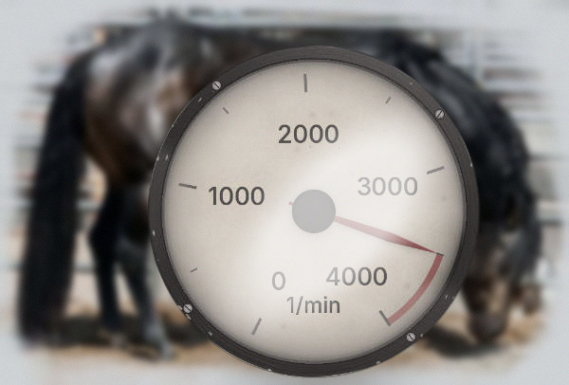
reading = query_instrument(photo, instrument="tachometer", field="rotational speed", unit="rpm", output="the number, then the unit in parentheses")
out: 3500 (rpm)
